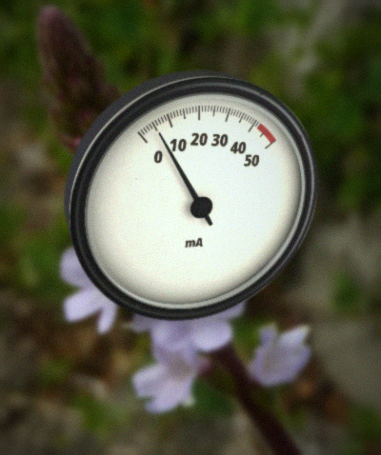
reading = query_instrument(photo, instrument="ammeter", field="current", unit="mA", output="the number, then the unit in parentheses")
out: 5 (mA)
